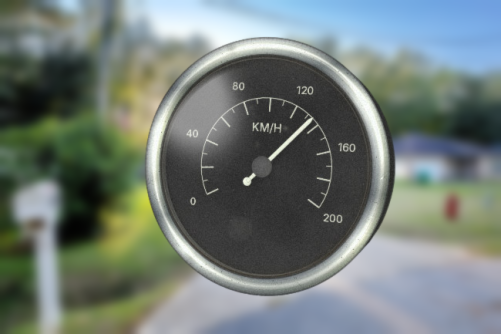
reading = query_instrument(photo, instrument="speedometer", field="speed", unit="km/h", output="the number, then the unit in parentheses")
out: 135 (km/h)
